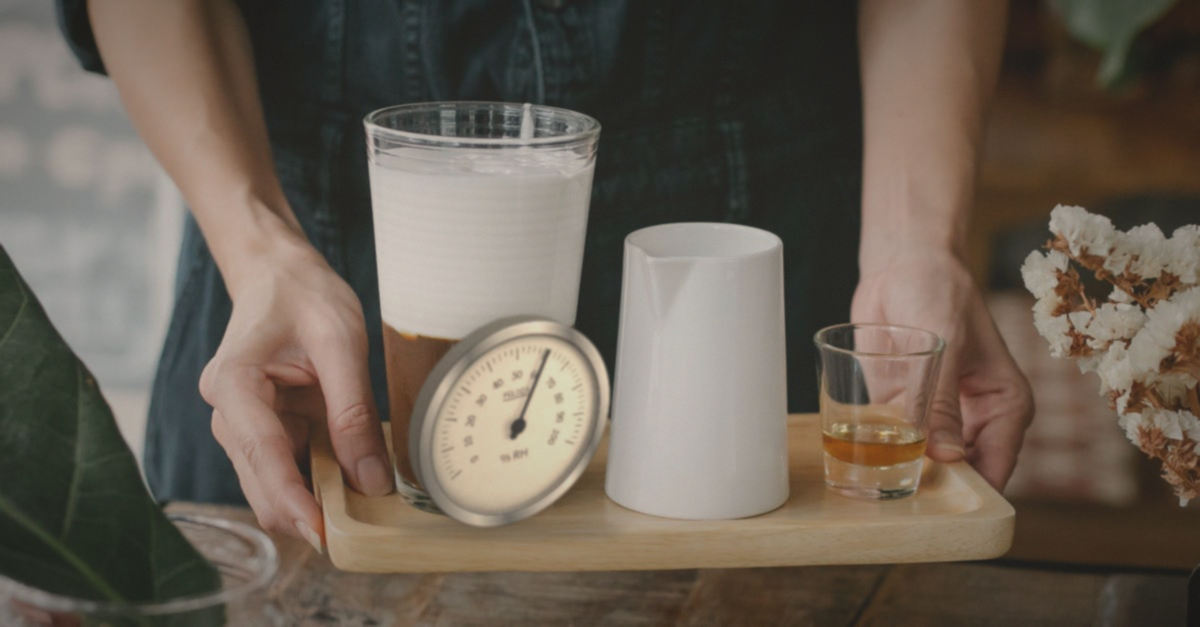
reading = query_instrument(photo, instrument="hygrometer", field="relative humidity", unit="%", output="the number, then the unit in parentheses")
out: 60 (%)
